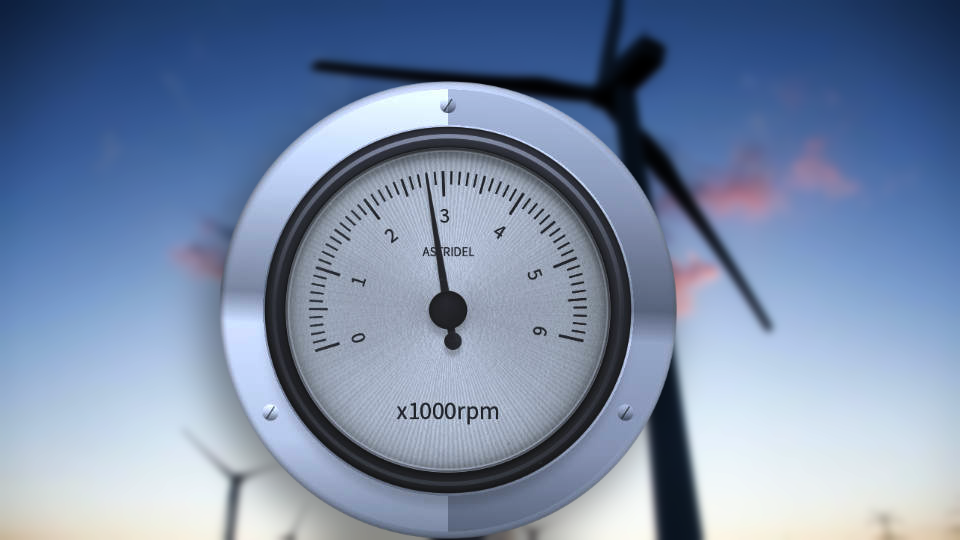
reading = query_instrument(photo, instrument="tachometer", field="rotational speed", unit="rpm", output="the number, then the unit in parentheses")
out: 2800 (rpm)
